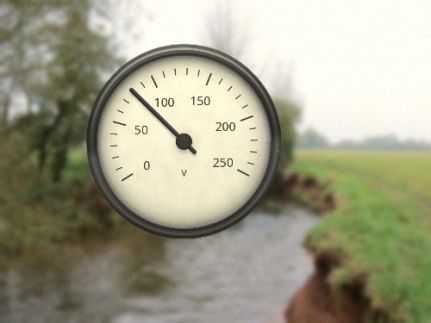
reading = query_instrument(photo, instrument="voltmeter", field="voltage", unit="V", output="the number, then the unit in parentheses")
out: 80 (V)
